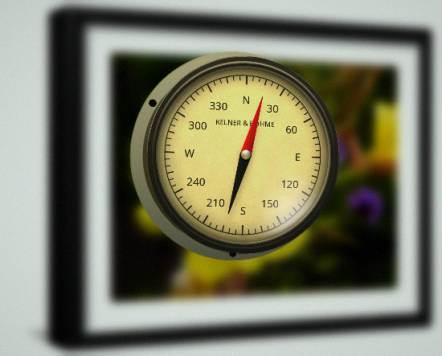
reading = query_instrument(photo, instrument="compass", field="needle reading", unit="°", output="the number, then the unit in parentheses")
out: 15 (°)
